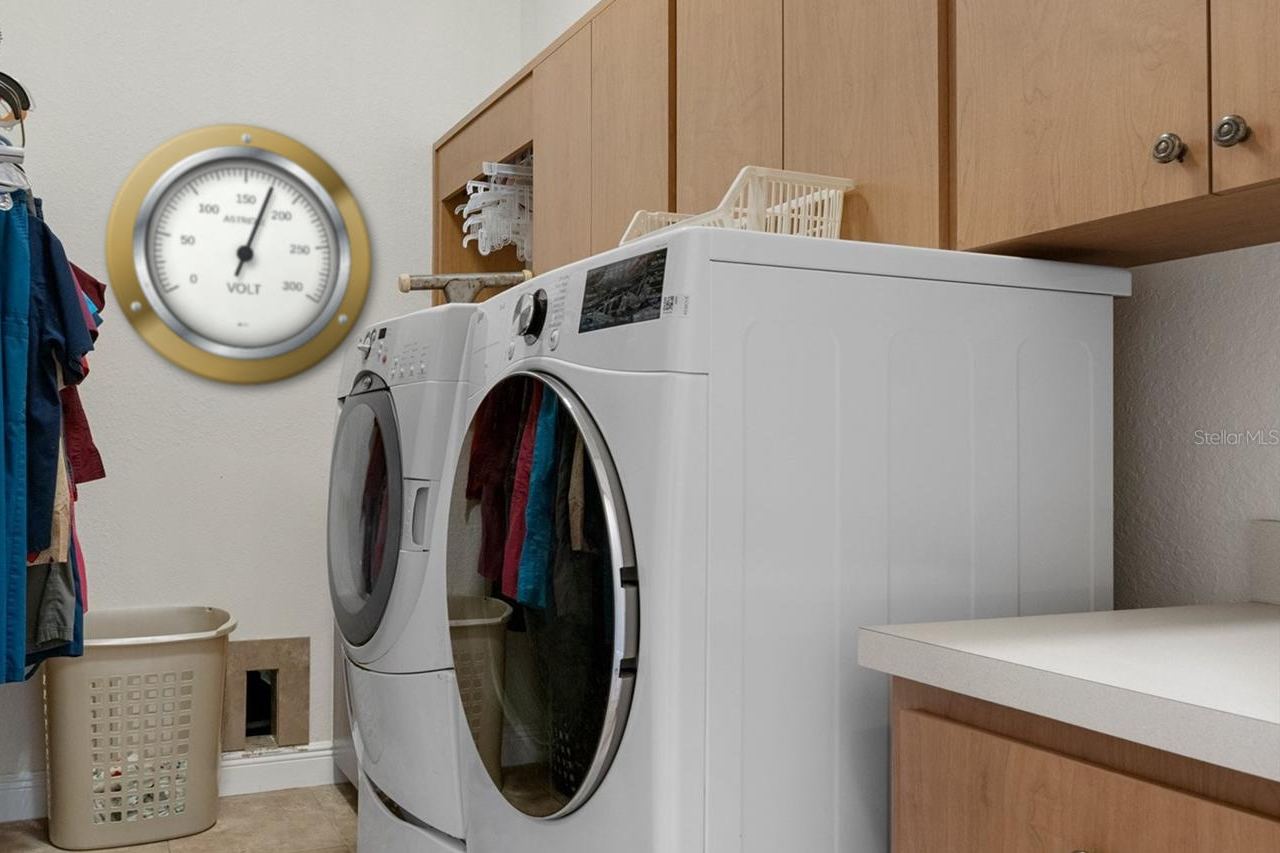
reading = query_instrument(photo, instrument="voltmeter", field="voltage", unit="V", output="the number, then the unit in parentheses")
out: 175 (V)
